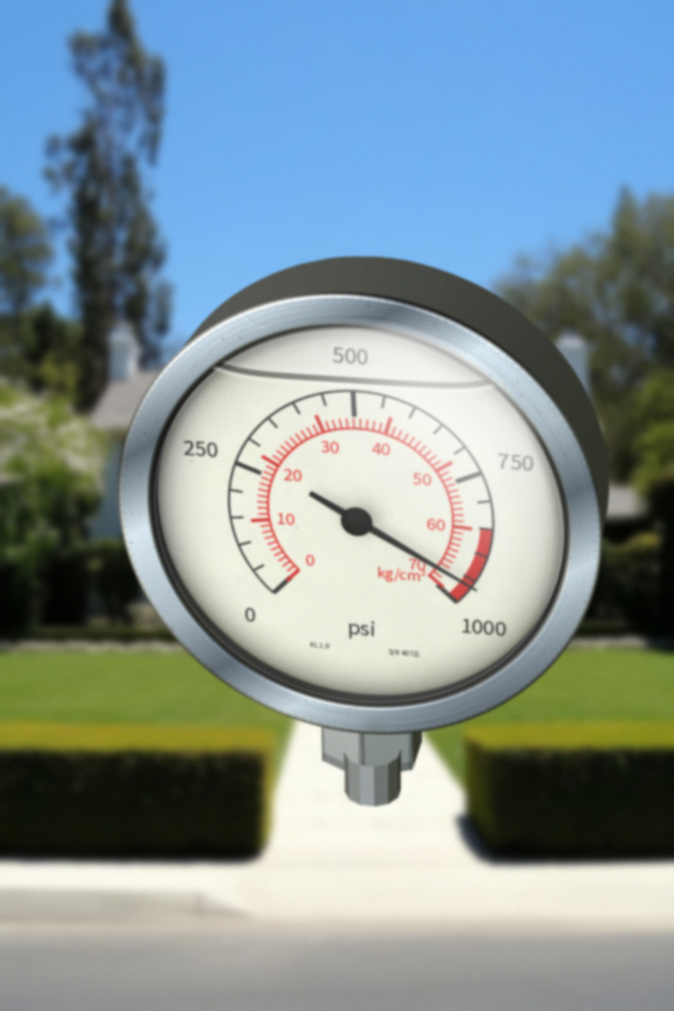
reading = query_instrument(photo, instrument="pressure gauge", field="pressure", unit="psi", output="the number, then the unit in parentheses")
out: 950 (psi)
